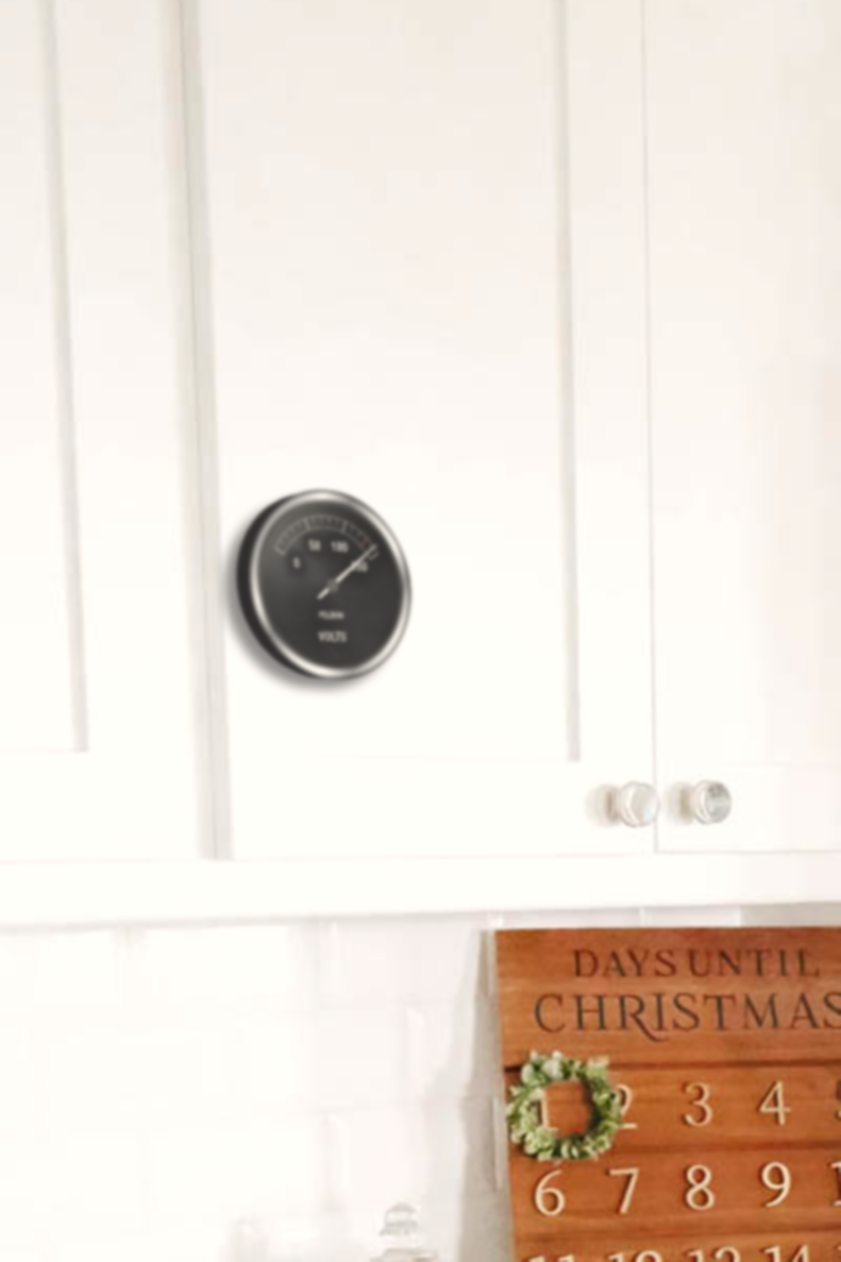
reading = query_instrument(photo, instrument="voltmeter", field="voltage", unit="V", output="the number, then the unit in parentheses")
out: 140 (V)
